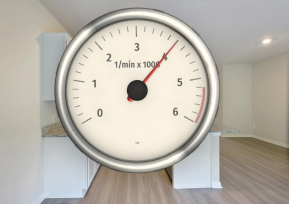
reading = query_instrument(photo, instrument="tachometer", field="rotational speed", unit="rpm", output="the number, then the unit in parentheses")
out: 4000 (rpm)
